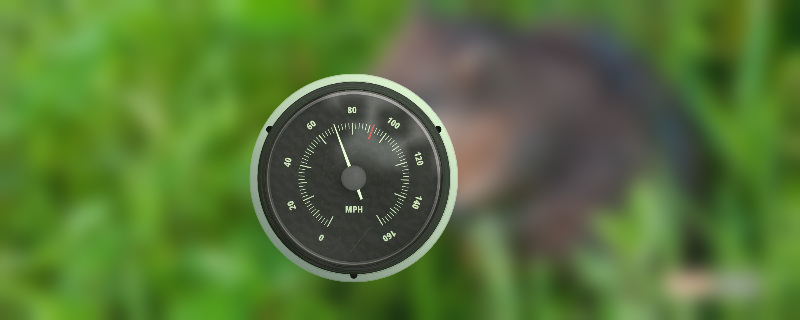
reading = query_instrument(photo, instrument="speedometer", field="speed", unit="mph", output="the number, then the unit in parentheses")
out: 70 (mph)
